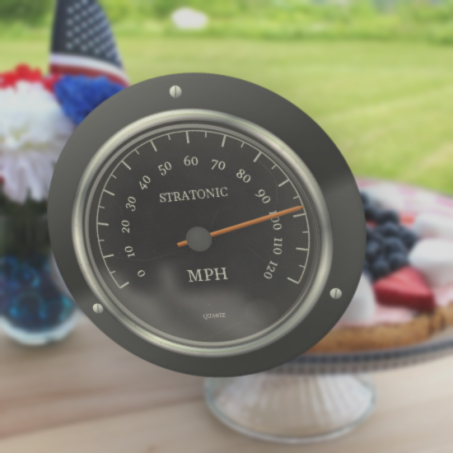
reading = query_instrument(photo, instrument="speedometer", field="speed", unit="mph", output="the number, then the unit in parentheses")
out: 97.5 (mph)
